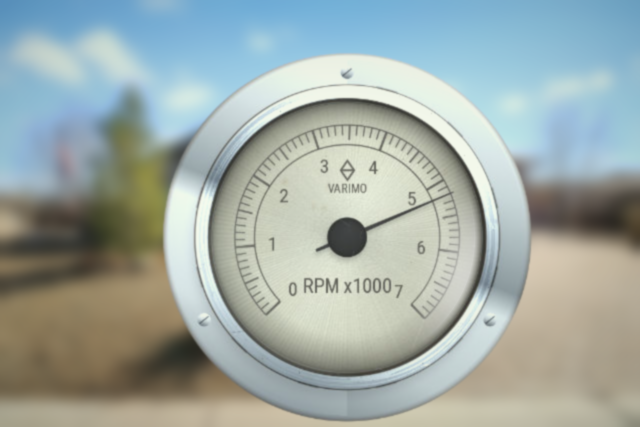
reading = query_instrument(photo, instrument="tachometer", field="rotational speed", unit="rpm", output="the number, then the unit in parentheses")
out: 5200 (rpm)
